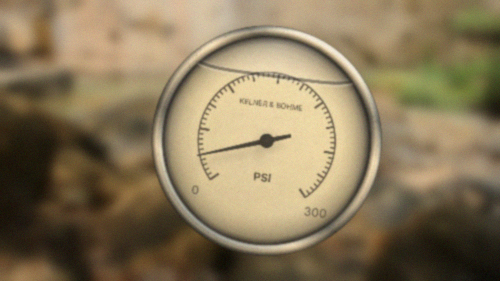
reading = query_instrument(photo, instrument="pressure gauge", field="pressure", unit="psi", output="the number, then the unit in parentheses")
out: 25 (psi)
